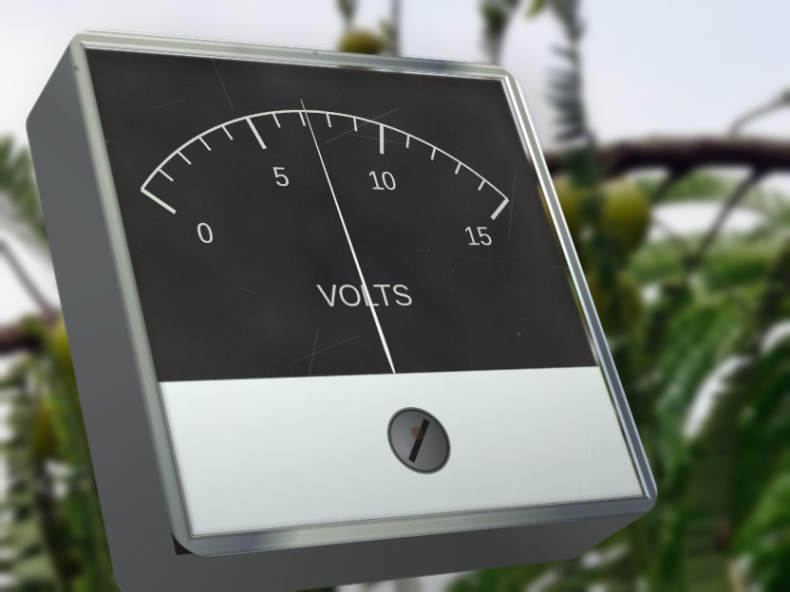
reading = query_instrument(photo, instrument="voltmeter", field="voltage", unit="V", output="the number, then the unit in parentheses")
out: 7 (V)
